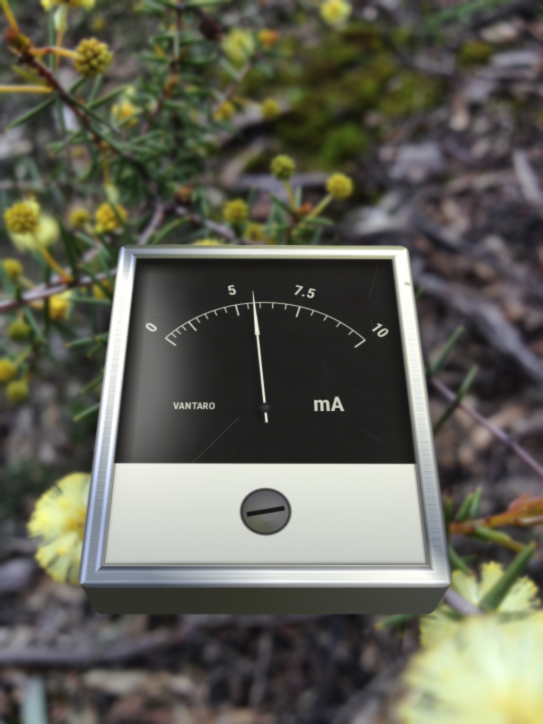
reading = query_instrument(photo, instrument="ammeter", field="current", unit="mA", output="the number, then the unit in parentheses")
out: 5.75 (mA)
